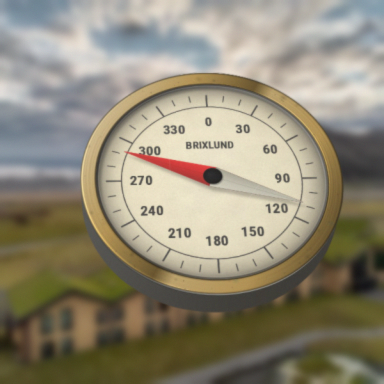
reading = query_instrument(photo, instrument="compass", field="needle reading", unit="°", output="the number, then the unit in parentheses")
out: 290 (°)
